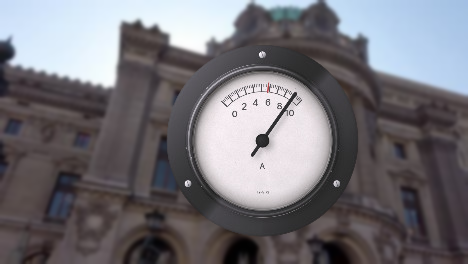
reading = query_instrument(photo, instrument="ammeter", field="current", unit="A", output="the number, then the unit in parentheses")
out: 9 (A)
